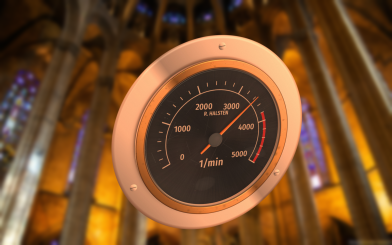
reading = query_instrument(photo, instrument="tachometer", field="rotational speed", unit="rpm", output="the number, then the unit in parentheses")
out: 3400 (rpm)
